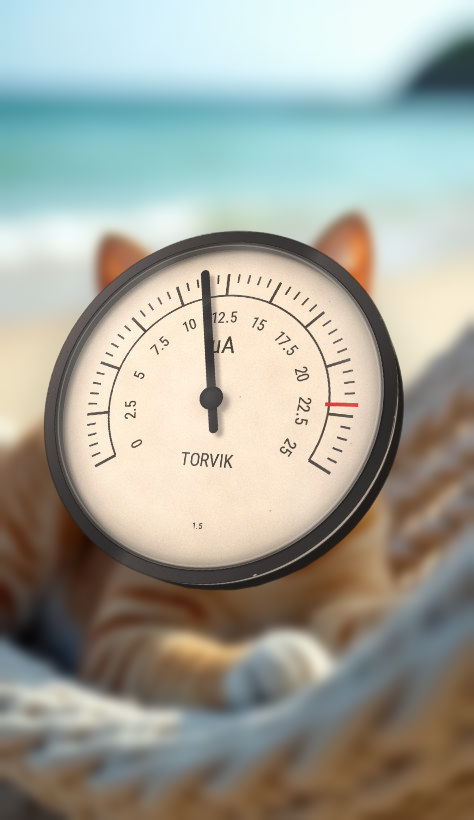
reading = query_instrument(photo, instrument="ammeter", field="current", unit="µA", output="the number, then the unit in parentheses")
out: 11.5 (µA)
